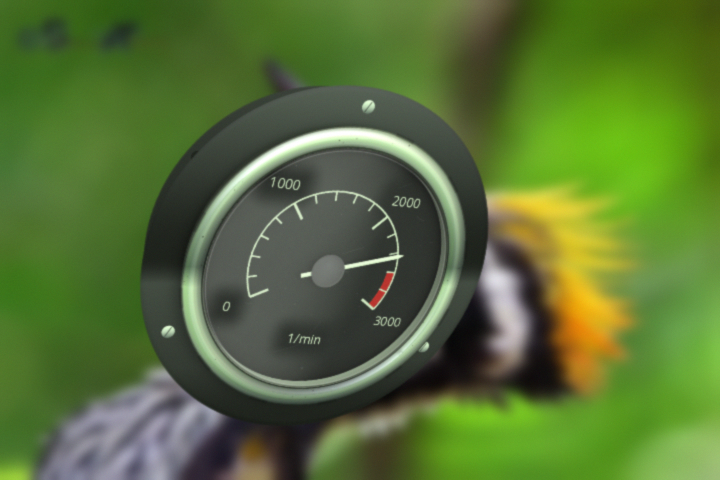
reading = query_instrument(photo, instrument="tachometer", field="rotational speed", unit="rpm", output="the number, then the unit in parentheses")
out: 2400 (rpm)
